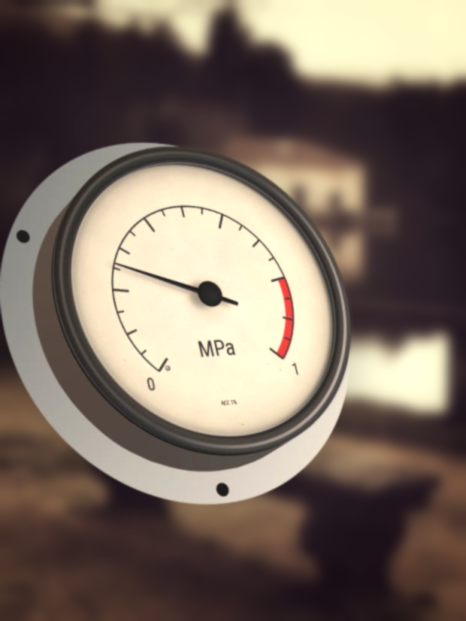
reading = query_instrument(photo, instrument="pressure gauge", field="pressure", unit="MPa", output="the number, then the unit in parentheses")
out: 0.25 (MPa)
